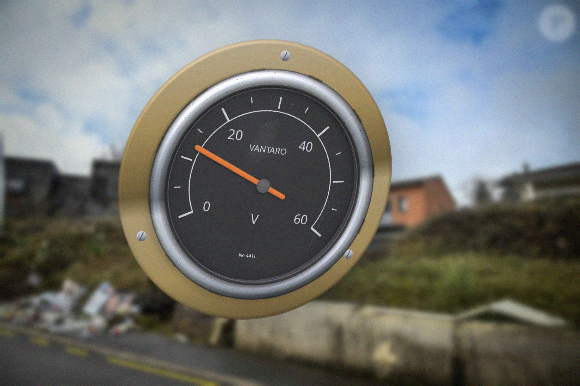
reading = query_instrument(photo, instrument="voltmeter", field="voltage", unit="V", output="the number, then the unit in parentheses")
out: 12.5 (V)
